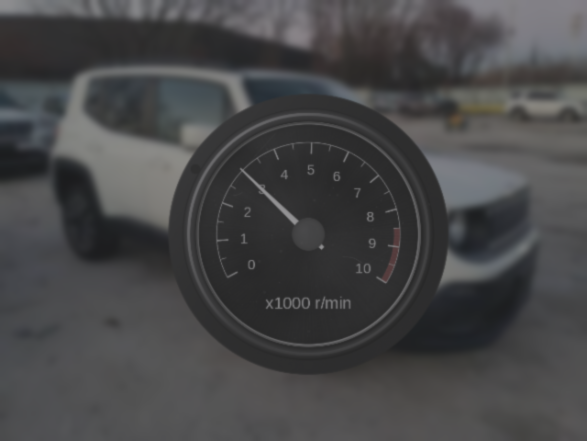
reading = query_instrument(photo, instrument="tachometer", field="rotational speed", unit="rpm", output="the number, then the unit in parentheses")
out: 3000 (rpm)
